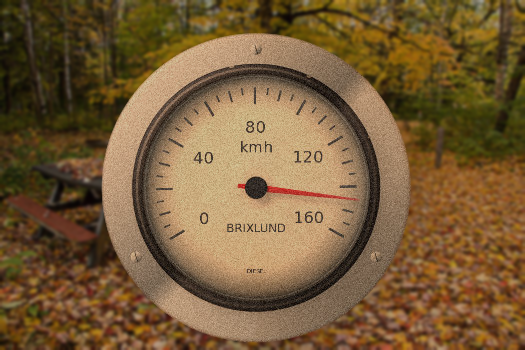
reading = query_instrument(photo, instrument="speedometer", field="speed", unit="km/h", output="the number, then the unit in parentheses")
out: 145 (km/h)
